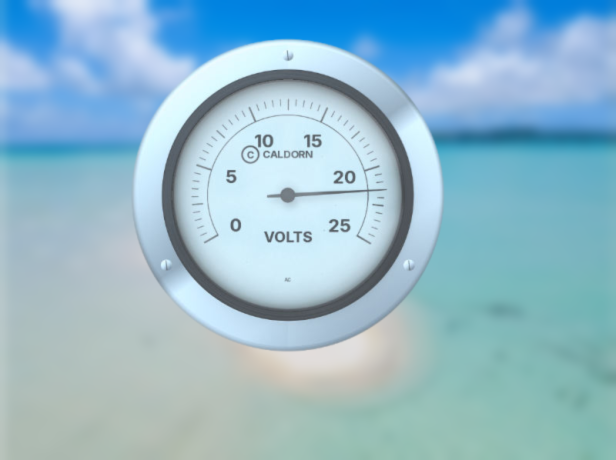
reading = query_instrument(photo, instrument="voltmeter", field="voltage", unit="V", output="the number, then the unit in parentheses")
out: 21.5 (V)
